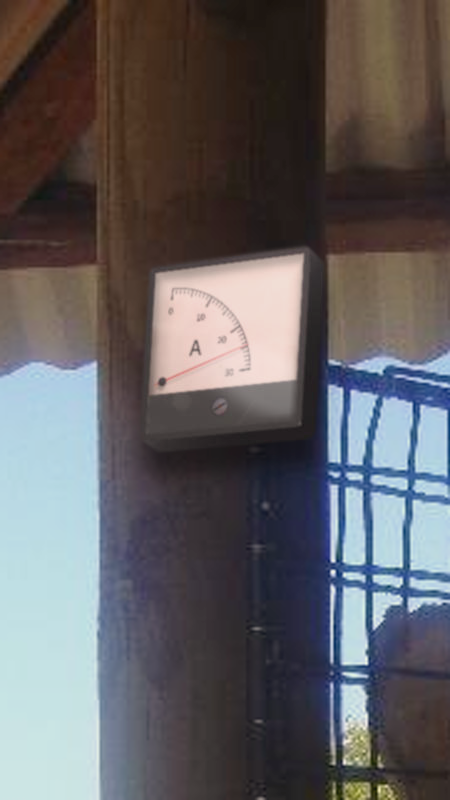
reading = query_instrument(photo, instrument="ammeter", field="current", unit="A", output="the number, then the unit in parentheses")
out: 25 (A)
